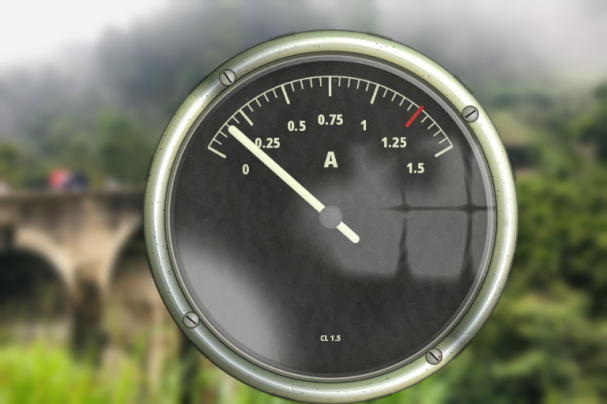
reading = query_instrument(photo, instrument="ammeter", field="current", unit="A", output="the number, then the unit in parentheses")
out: 0.15 (A)
